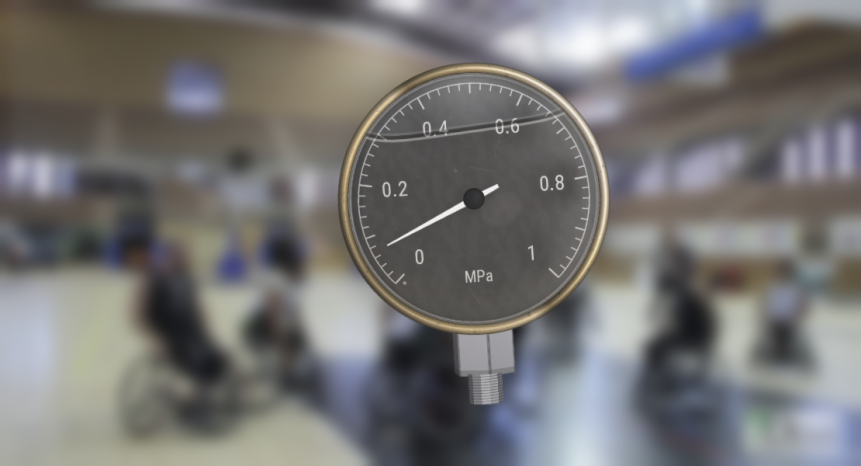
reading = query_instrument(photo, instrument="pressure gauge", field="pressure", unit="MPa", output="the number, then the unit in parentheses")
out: 0.07 (MPa)
